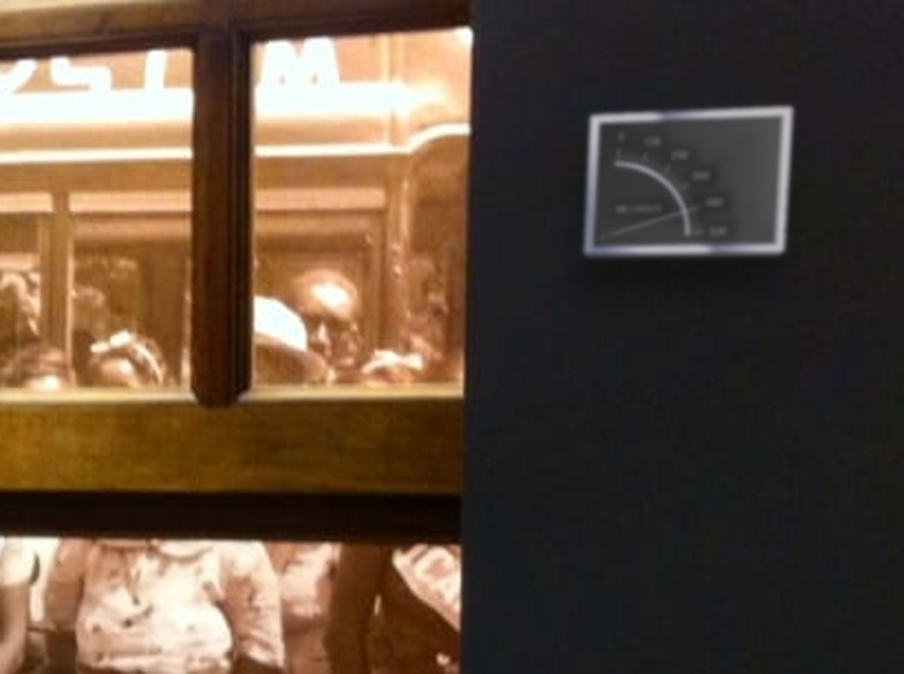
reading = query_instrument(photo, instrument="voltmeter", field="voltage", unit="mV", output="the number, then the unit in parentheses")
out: 400 (mV)
